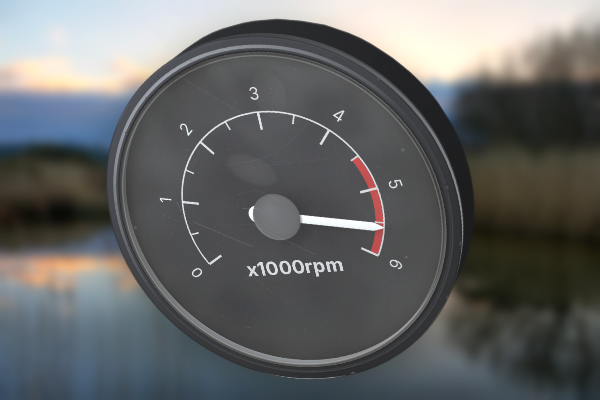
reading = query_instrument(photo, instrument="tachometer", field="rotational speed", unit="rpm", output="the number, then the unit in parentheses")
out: 5500 (rpm)
